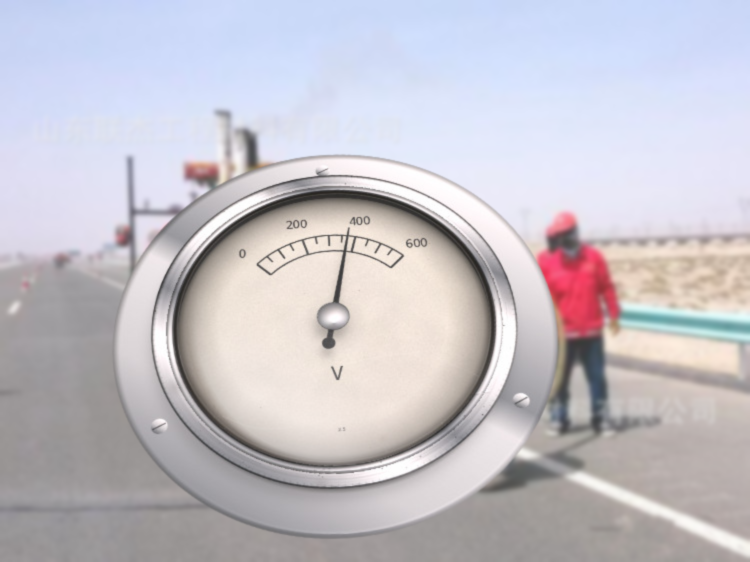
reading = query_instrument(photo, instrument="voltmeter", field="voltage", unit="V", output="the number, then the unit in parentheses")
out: 375 (V)
